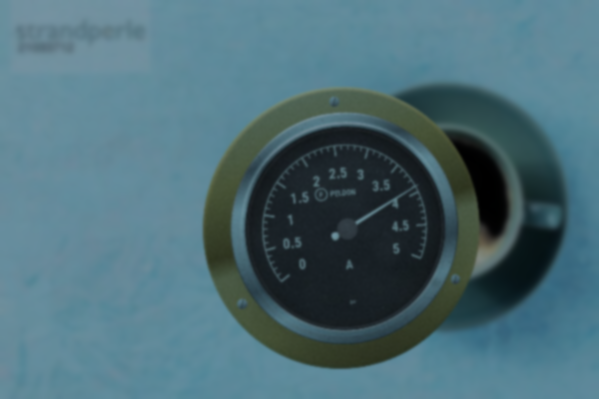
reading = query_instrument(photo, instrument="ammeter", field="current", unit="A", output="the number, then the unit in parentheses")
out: 3.9 (A)
